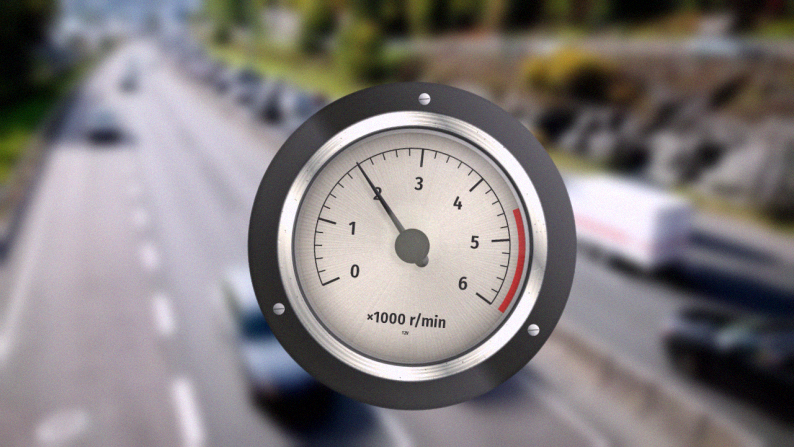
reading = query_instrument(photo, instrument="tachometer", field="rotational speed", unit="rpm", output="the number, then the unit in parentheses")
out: 2000 (rpm)
